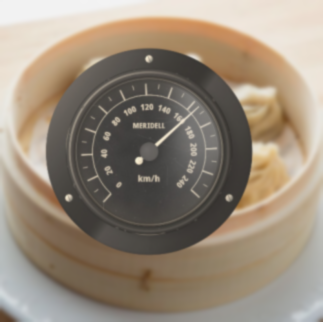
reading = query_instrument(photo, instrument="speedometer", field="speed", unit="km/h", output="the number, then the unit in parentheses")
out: 165 (km/h)
